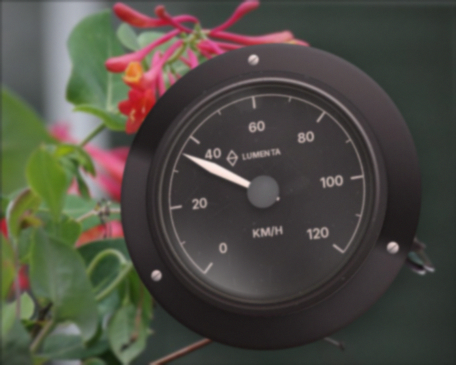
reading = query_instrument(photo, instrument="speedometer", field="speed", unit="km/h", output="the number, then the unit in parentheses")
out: 35 (km/h)
